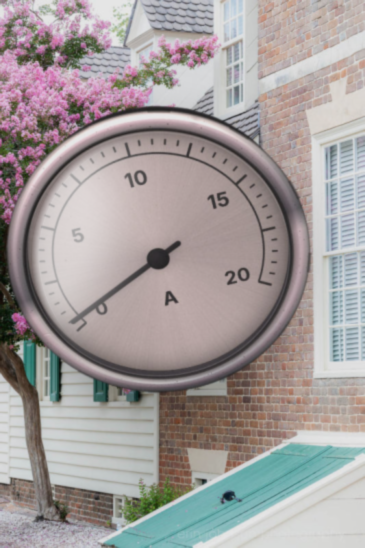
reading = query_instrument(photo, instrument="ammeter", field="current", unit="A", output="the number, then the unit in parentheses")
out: 0.5 (A)
